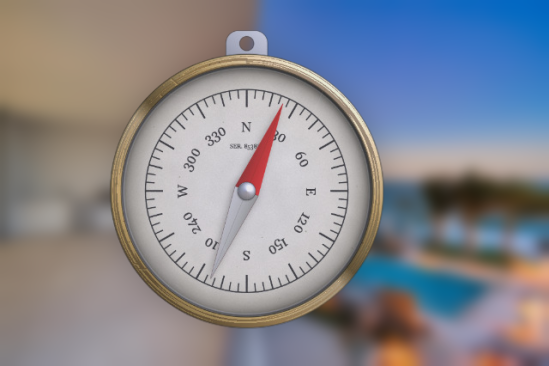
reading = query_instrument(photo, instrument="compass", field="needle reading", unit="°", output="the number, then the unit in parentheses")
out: 22.5 (°)
